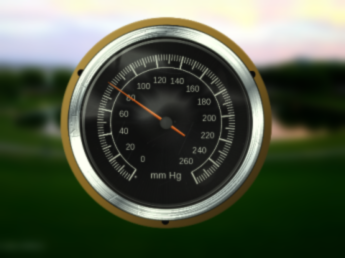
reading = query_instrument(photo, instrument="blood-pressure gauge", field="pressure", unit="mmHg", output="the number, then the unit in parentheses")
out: 80 (mmHg)
